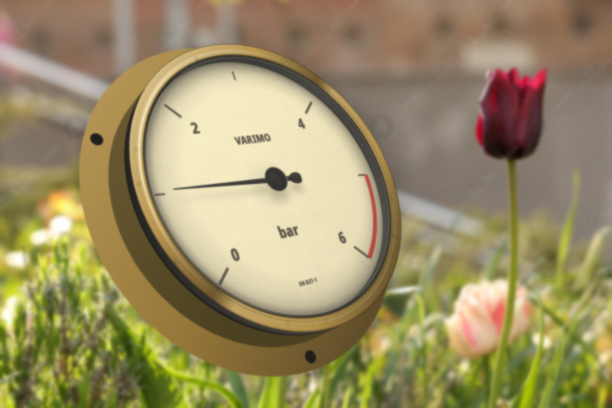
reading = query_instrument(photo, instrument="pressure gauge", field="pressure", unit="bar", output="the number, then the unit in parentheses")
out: 1 (bar)
